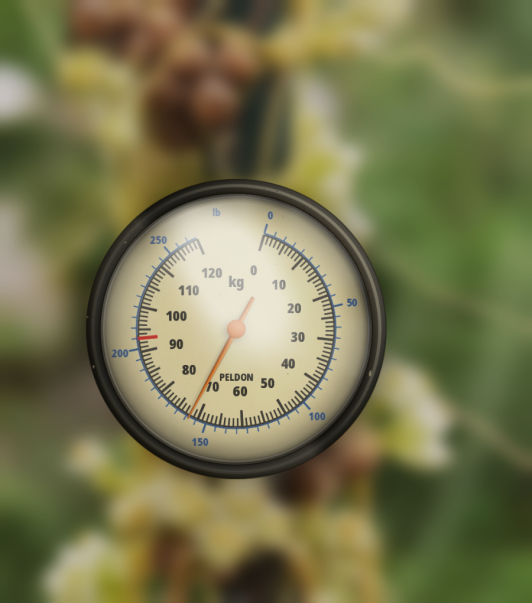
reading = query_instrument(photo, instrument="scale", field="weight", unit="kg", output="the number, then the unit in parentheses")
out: 72 (kg)
